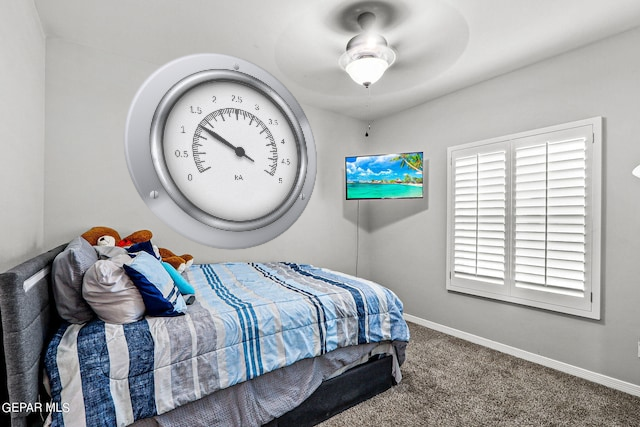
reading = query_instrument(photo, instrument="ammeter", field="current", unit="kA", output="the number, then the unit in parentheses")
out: 1.25 (kA)
